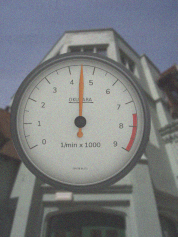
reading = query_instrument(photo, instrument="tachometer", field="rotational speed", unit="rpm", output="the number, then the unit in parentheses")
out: 4500 (rpm)
